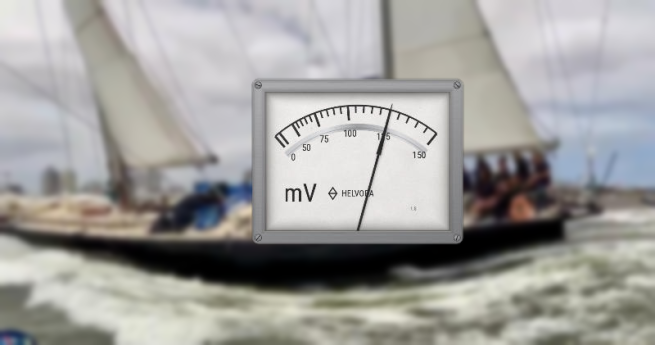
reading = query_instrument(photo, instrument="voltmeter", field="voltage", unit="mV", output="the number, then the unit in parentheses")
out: 125 (mV)
